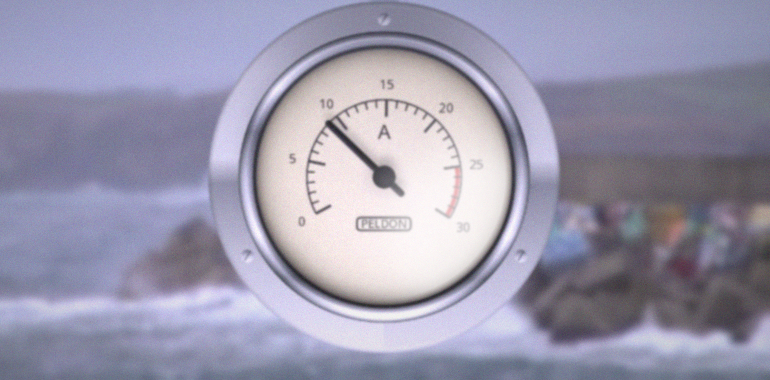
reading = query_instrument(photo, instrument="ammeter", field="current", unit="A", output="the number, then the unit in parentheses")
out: 9 (A)
